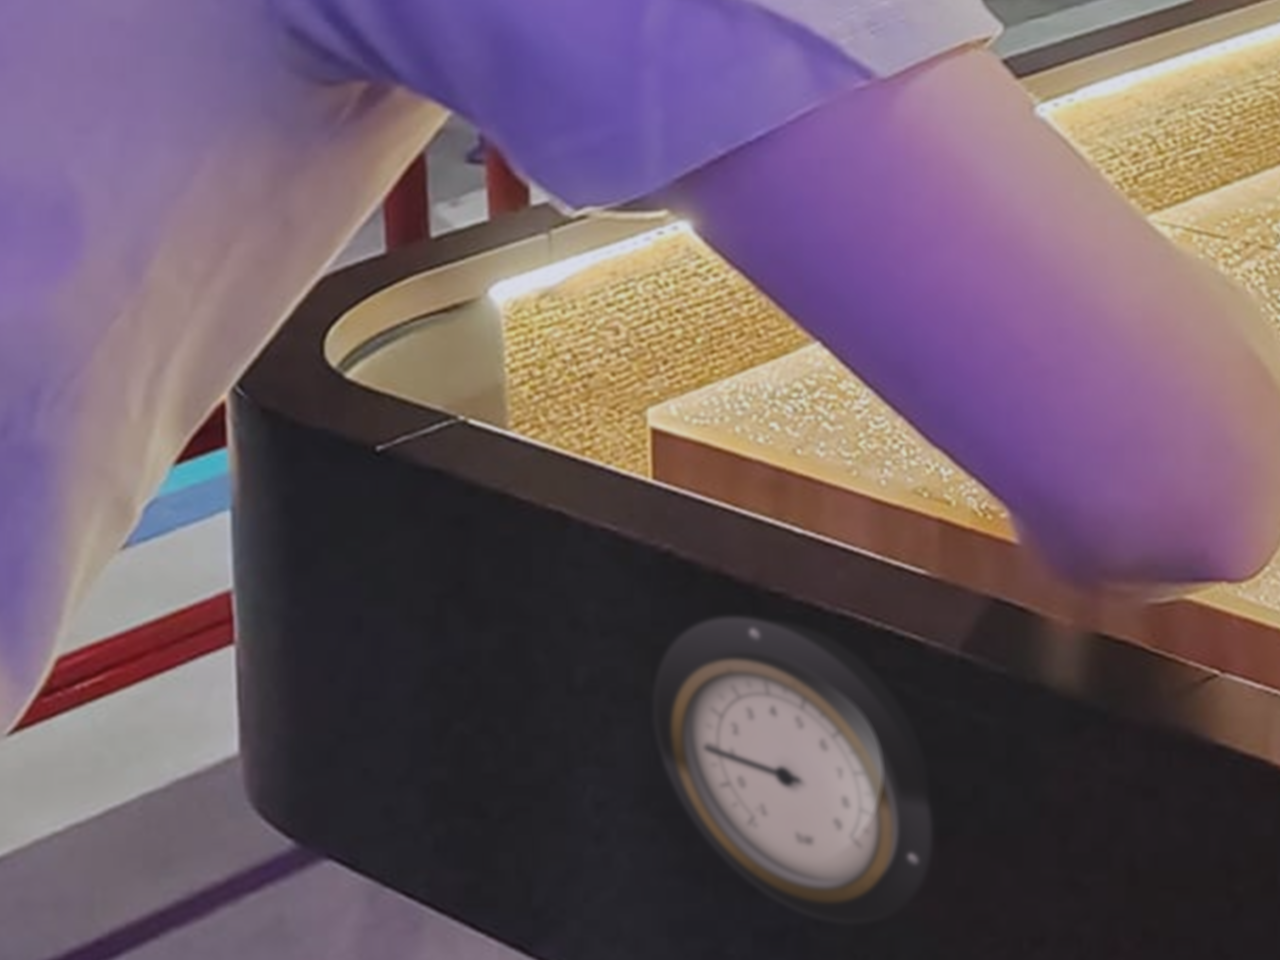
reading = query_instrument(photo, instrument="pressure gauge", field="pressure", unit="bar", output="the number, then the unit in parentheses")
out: 1 (bar)
